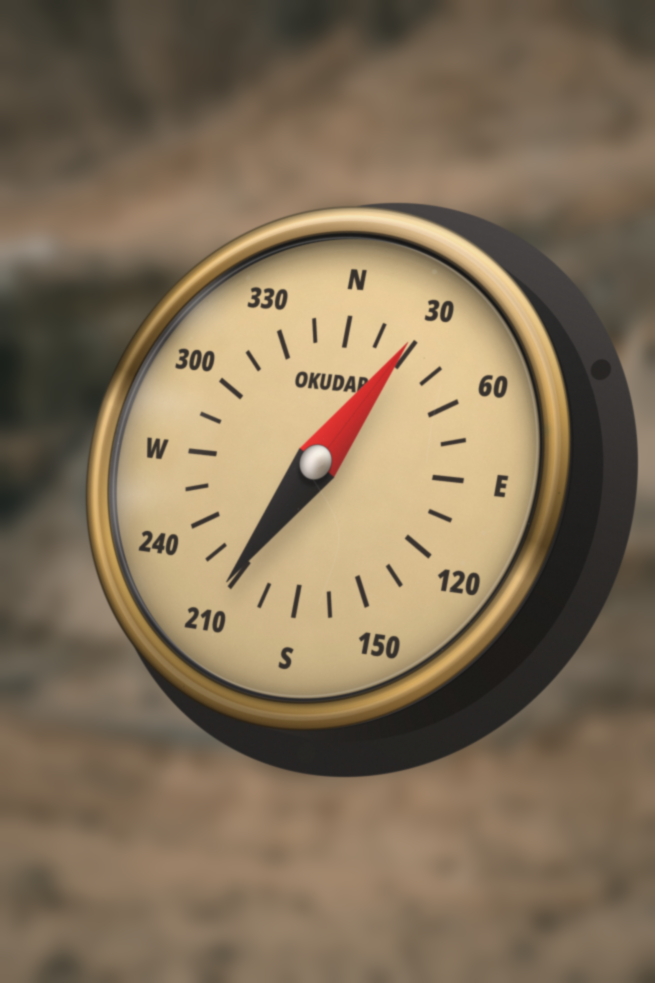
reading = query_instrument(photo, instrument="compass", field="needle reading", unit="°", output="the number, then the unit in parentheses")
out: 30 (°)
